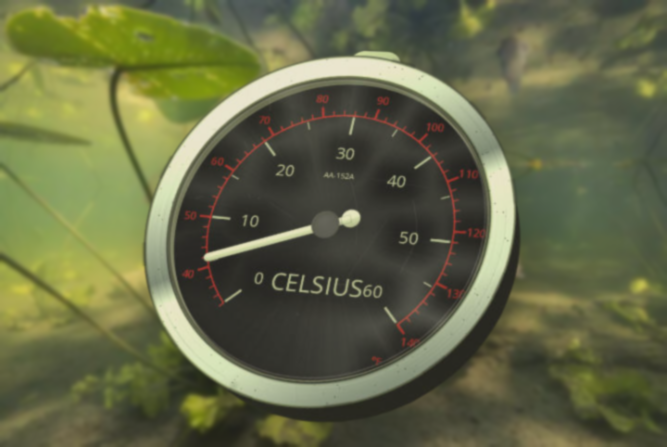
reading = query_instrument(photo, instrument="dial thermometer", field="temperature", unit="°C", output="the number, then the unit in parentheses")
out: 5 (°C)
